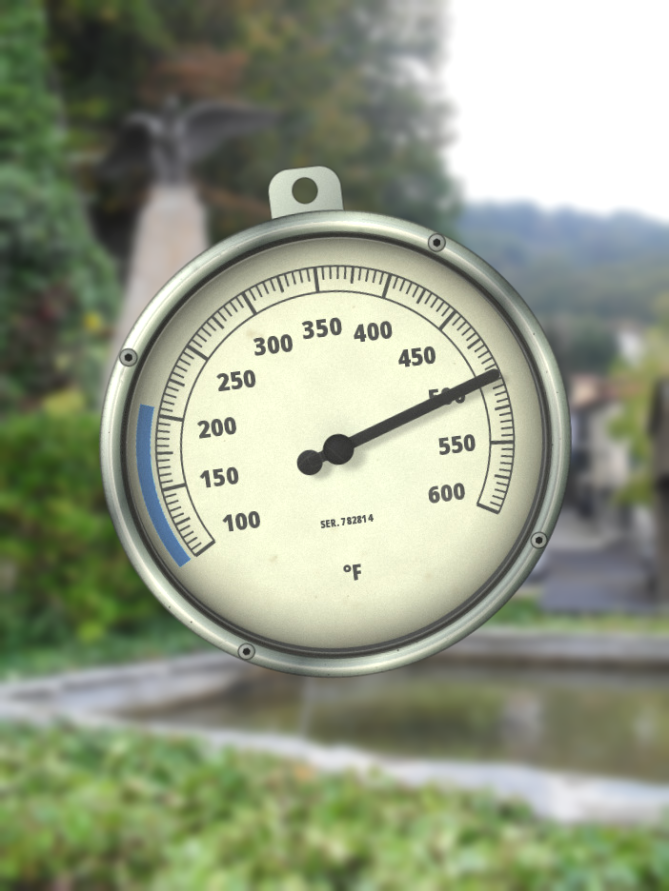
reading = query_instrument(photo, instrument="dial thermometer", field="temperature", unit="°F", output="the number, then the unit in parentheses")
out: 500 (°F)
